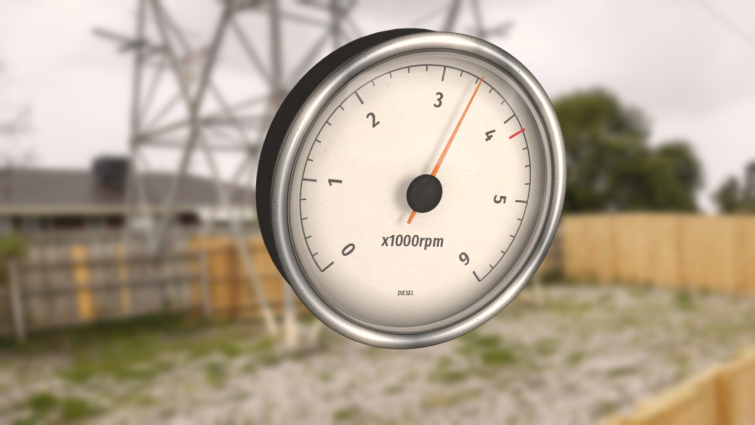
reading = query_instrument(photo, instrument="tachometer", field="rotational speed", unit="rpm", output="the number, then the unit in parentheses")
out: 3400 (rpm)
